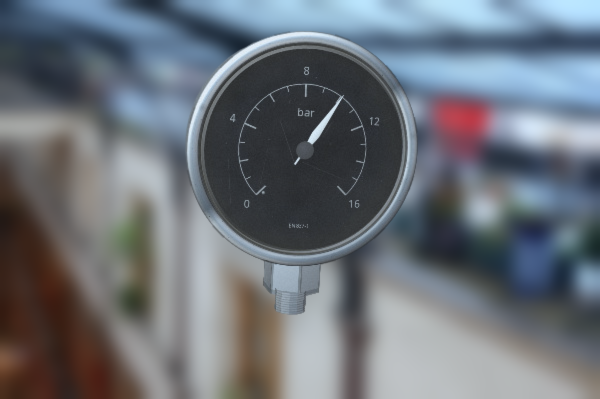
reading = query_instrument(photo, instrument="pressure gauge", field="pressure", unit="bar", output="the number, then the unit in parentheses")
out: 10 (bar)
